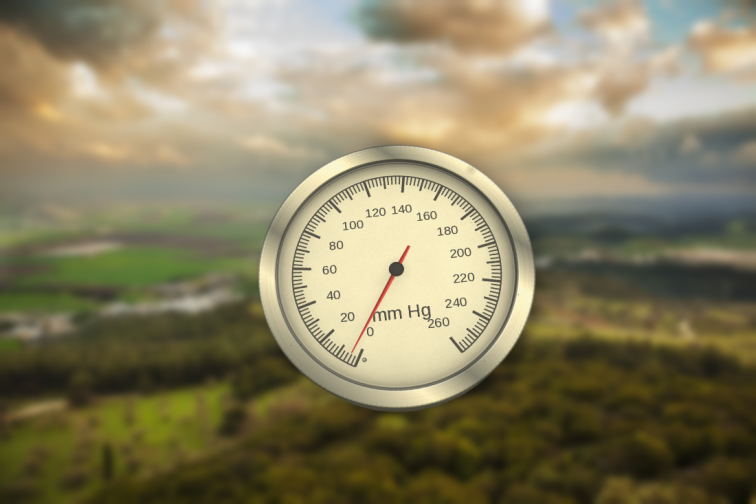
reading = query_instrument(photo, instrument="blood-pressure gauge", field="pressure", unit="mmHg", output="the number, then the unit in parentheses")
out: 4 (mmHg)
